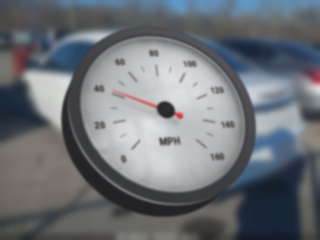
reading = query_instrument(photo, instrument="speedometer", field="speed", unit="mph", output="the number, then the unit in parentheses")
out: 40 (mph)
